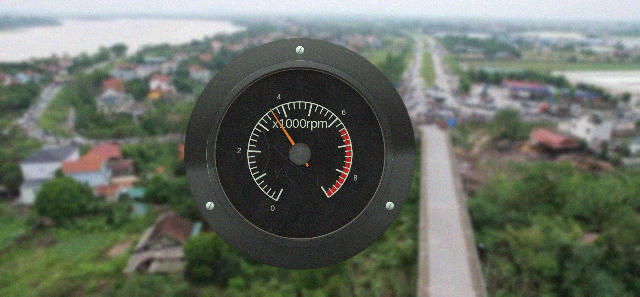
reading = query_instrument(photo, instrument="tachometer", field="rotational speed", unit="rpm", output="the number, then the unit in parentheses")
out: 3600 (rpm)
